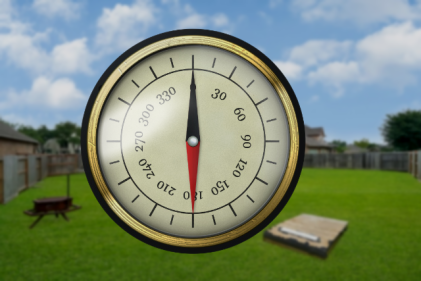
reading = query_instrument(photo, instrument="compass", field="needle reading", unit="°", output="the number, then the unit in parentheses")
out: 180 (°)
